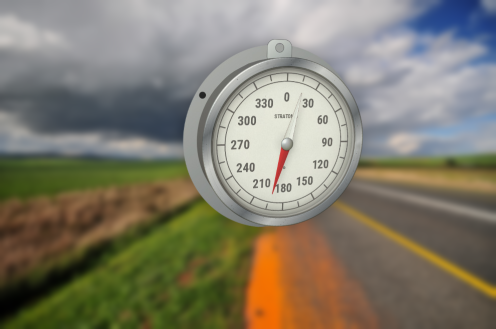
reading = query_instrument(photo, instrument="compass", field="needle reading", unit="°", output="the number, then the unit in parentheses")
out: 195 (°)
